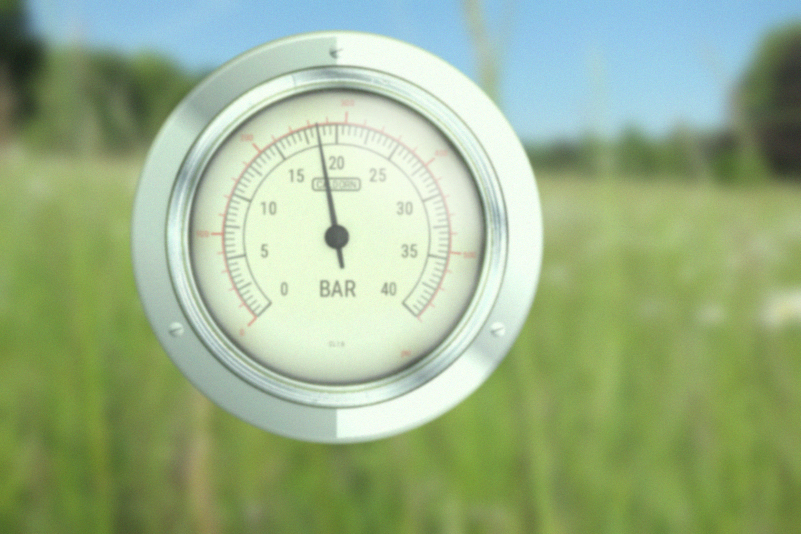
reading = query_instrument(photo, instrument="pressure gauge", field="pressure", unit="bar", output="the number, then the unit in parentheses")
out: 18.5 (bar)
